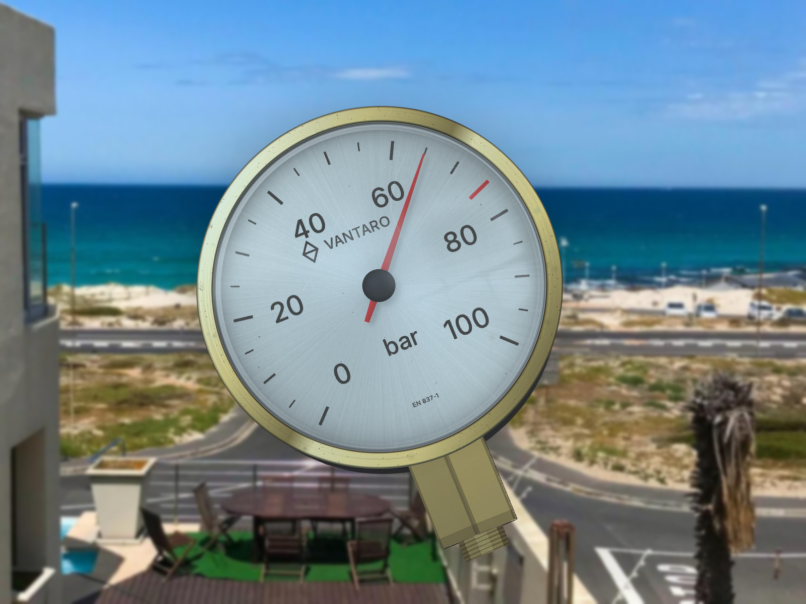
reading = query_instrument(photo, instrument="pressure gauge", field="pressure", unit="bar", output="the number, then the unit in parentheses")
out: 65 (bar)
